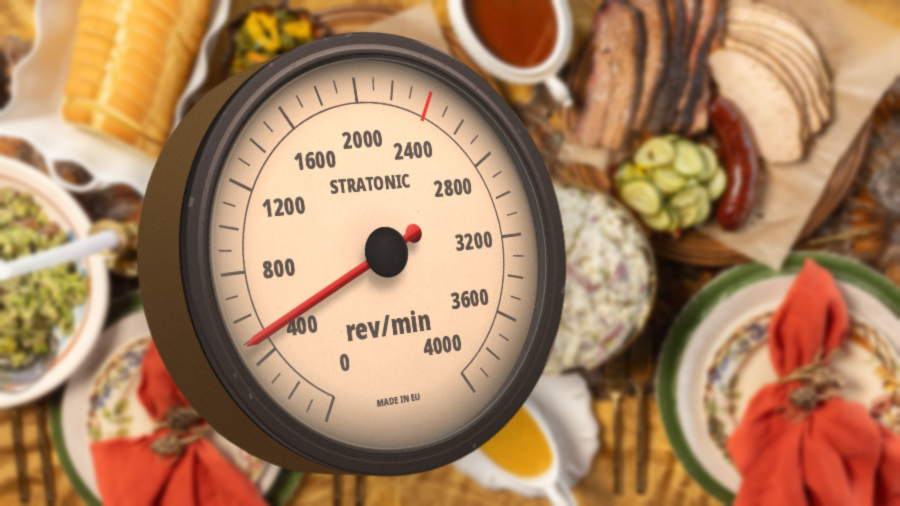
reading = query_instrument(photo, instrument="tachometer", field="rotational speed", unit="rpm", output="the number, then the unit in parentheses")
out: 500 (rpm)
